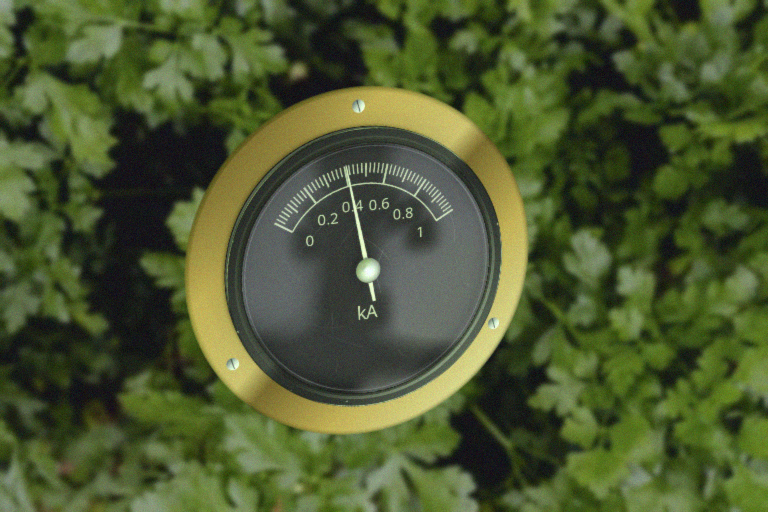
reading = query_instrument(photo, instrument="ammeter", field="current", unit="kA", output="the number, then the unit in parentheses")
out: 0.4 (kA)
